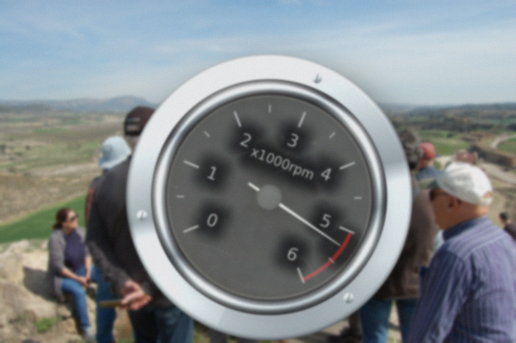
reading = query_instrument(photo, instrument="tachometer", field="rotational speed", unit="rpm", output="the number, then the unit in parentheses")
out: 5250 (rpm)
